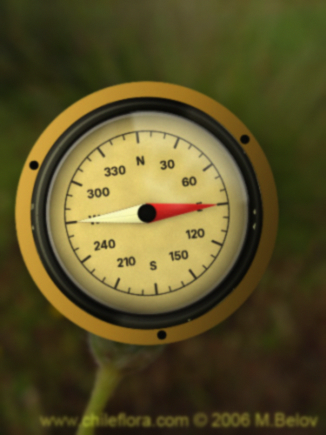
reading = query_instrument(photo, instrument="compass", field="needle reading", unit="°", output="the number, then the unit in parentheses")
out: 90 (°)
